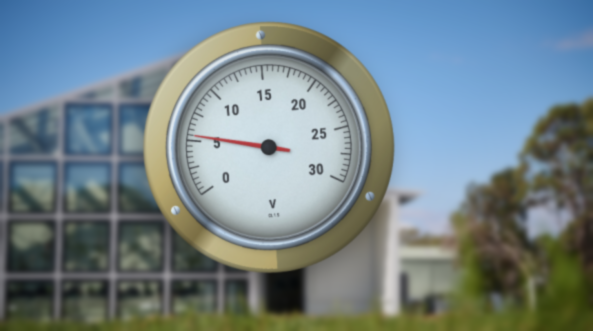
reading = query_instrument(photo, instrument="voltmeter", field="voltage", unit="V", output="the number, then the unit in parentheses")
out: 5.5 (V)
